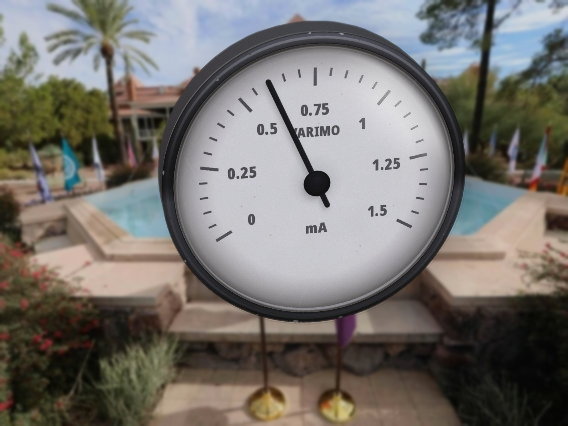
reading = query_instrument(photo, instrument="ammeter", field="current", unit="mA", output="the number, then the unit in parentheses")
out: 0.6 (mA)
